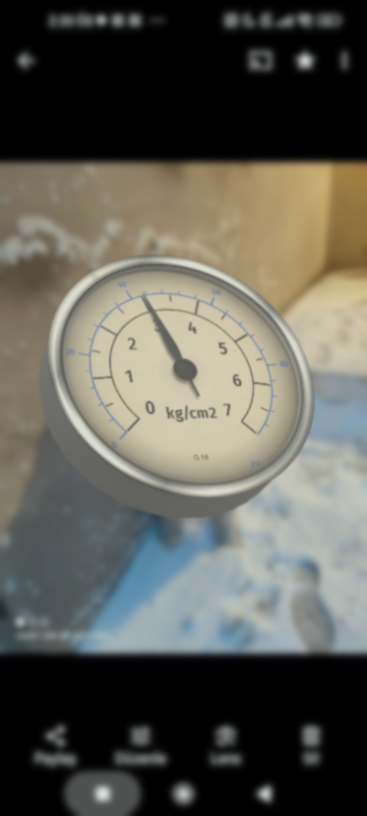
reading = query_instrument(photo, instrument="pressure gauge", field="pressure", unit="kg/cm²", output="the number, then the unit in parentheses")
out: 3 (kg/cm²)
